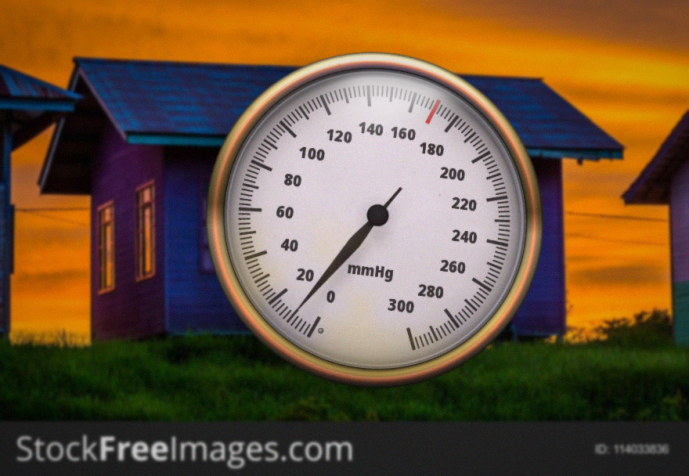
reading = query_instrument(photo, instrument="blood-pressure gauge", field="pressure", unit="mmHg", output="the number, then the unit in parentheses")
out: 10 (mmHg)
